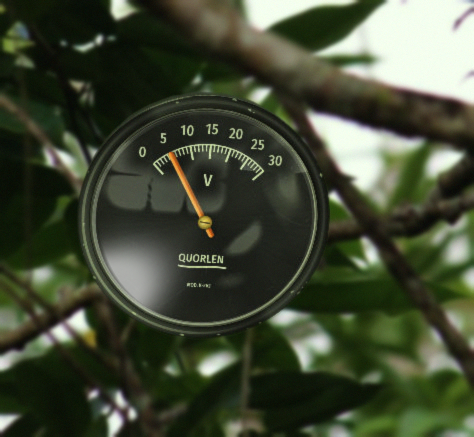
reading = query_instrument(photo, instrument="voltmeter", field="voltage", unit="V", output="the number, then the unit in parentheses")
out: 5 (V)
